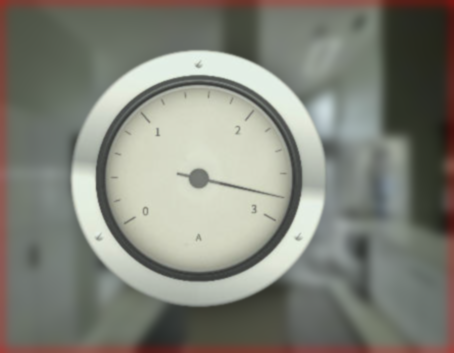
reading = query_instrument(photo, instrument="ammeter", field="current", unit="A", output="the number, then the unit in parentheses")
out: 2.8 (A)
